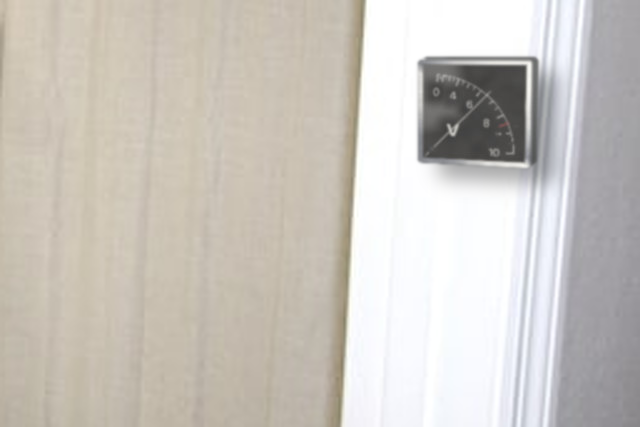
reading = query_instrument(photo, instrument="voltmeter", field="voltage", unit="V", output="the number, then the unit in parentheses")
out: 6.5 (V)
